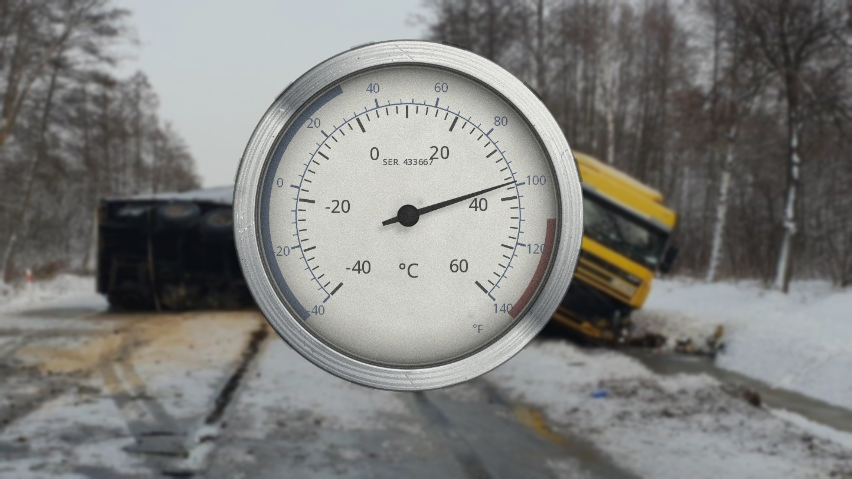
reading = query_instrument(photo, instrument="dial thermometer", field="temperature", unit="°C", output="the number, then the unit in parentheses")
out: 37 (°C)
